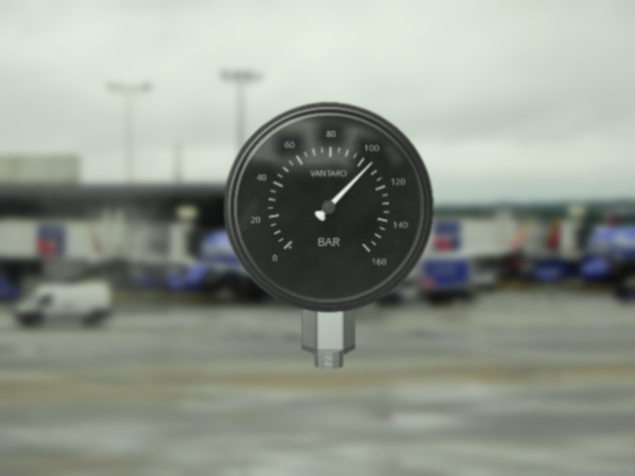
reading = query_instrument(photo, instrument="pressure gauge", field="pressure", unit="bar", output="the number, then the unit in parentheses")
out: 105 (bar)
